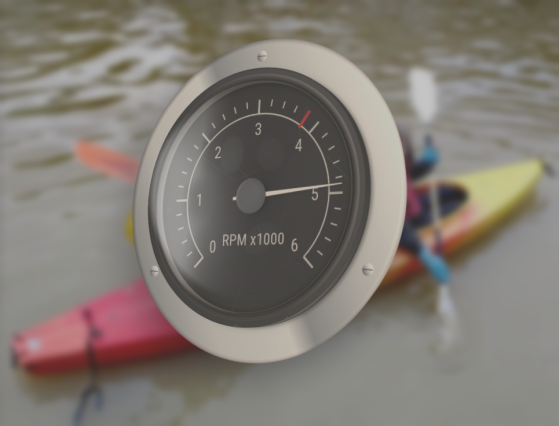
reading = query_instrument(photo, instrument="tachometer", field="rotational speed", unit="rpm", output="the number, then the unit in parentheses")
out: 4900 (rpm)
